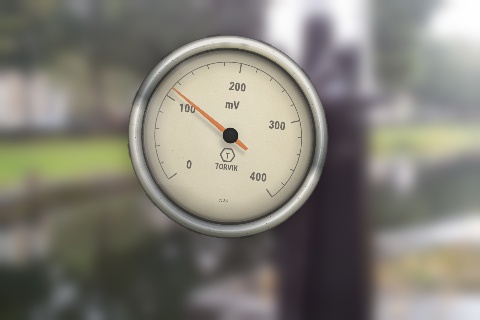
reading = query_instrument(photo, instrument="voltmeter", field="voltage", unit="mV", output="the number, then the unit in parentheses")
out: 110 (mV)
